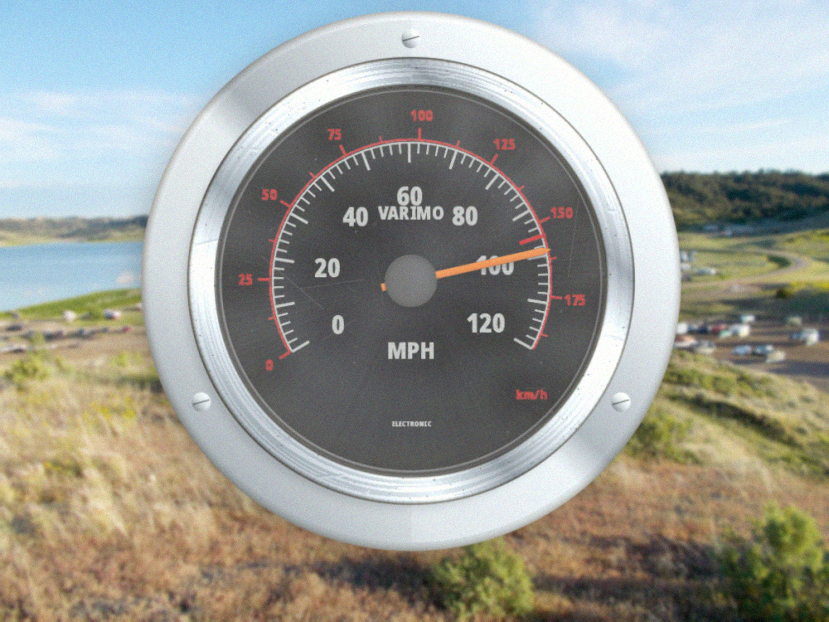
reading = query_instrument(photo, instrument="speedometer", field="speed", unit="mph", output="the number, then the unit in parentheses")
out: 99 (mph)
